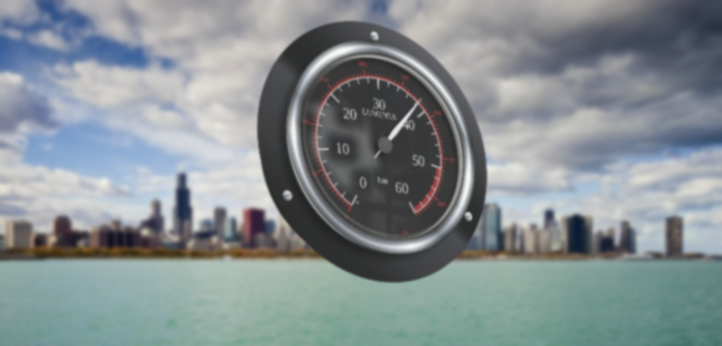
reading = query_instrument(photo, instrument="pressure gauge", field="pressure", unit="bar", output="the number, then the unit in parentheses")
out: 38 (bar)
